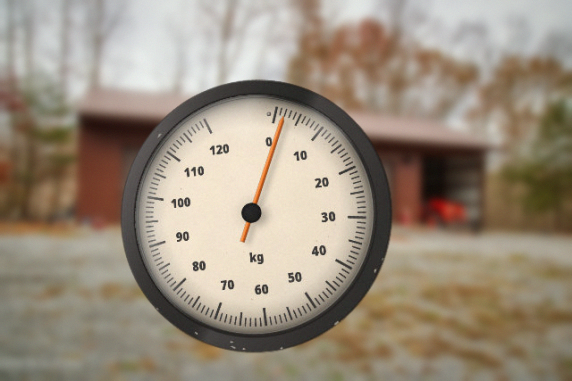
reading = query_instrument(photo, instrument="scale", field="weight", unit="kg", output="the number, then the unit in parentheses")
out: 2 (kg)
